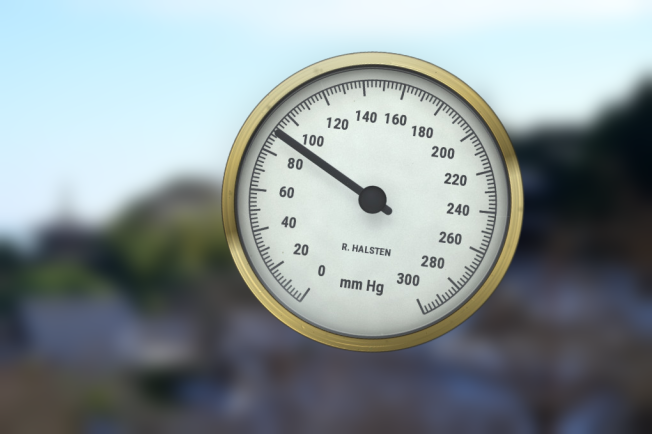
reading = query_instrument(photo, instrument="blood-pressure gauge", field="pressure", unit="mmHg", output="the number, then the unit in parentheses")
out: 90 (mmHg)
